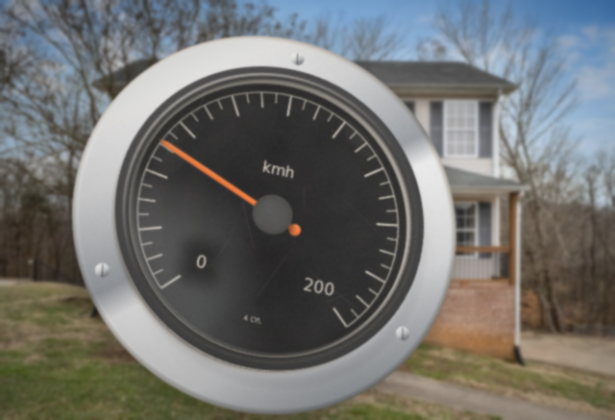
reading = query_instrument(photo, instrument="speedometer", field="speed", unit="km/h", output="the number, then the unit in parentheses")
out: 50 (km/h)
